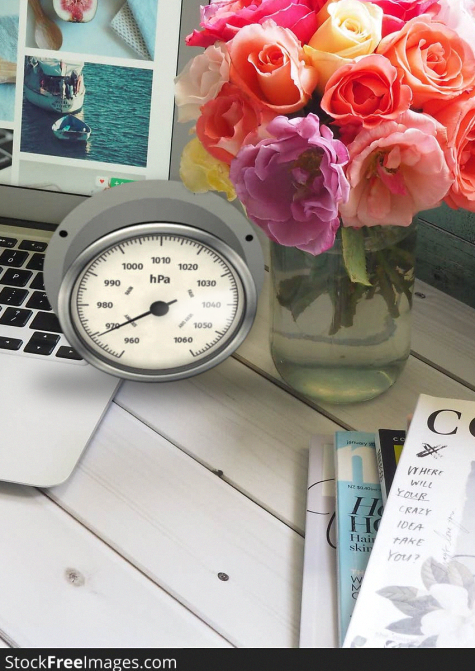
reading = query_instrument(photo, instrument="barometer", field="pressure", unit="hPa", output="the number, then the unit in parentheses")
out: 970 (hPa)
